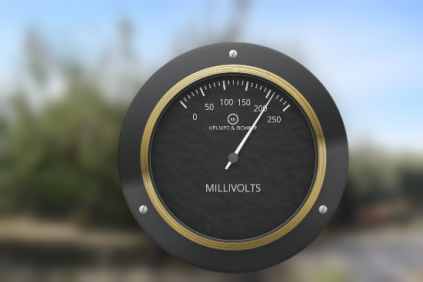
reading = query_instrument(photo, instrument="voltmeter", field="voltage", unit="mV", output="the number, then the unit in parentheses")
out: 210 (mV)
